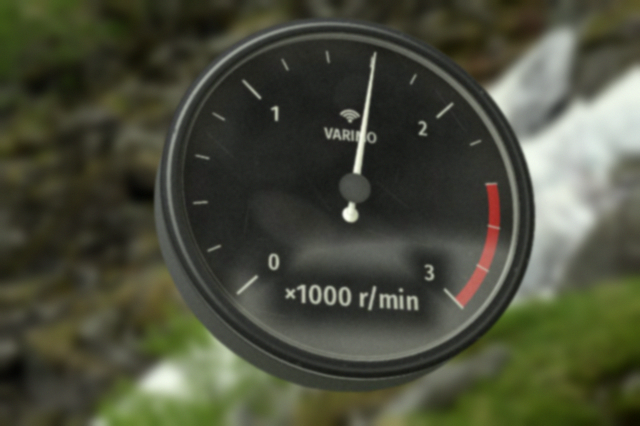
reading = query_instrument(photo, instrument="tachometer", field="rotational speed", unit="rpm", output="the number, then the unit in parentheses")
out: 1600 (rpm)
